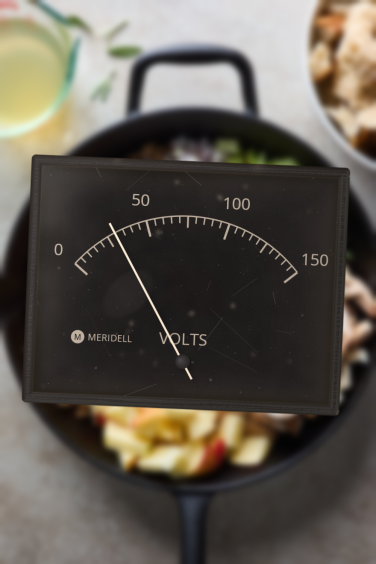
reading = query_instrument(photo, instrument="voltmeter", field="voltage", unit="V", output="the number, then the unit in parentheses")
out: 30 (V)
